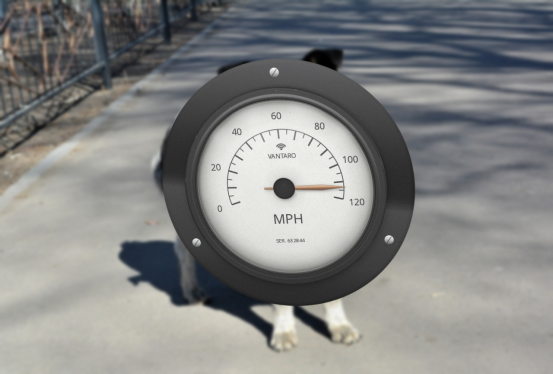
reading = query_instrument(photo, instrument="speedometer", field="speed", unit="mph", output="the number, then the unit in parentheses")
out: 112.5 (mph)
